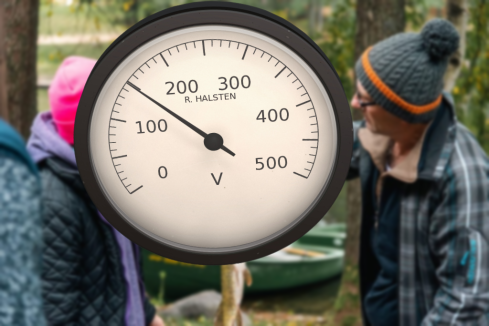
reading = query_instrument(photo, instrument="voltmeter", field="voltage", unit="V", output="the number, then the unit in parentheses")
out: 150 (V)
